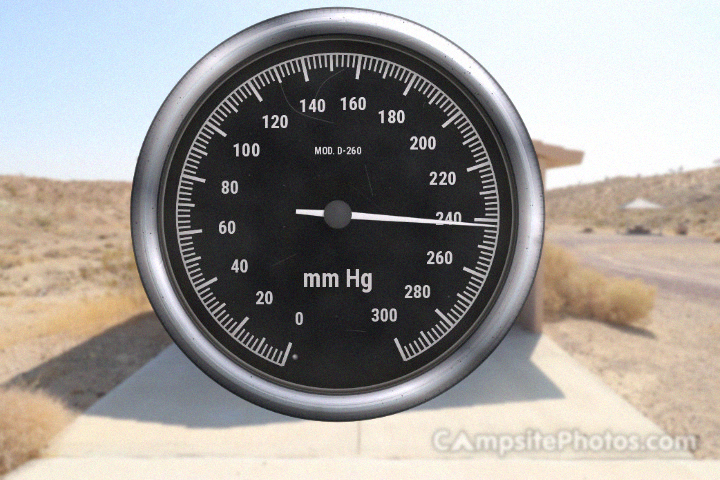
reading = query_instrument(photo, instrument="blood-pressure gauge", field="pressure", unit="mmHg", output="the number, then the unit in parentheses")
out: 242 (mmHg)
